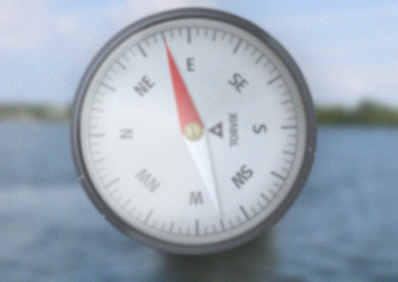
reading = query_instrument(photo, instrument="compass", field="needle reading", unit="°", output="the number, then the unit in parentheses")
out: 75 (°)
